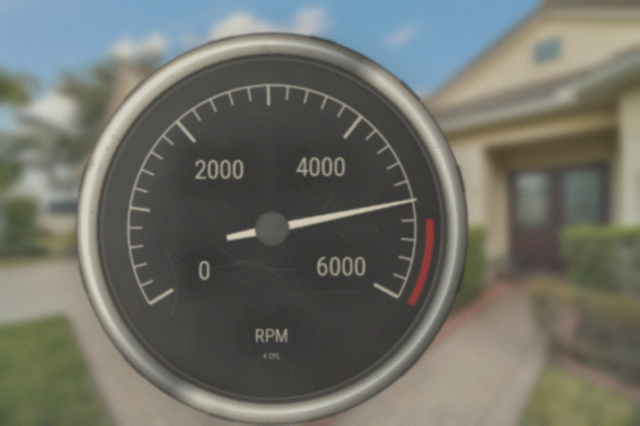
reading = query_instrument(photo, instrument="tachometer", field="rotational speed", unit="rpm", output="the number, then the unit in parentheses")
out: 5000 (rpm)
